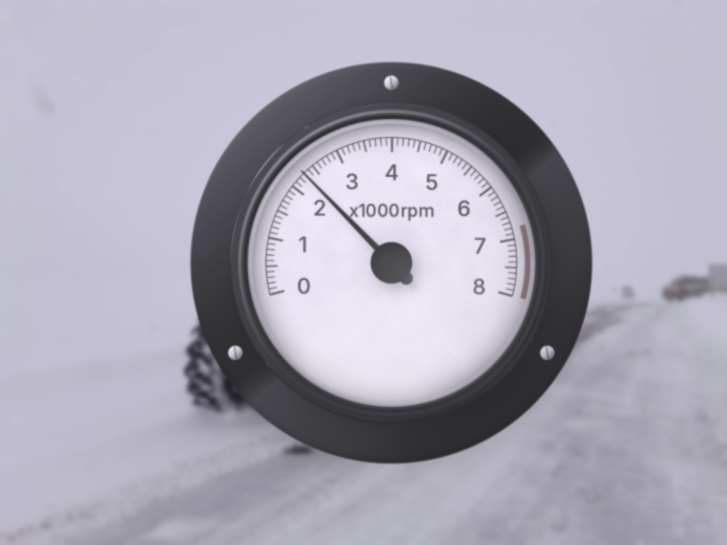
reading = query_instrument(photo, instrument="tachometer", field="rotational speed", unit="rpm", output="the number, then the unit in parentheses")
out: 2300 (rpm)
